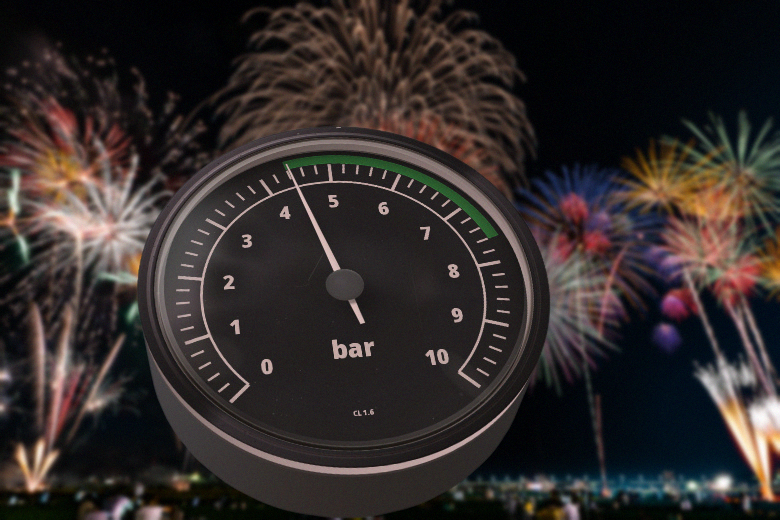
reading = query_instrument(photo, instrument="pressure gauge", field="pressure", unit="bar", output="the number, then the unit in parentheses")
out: 4.4 (bar)
